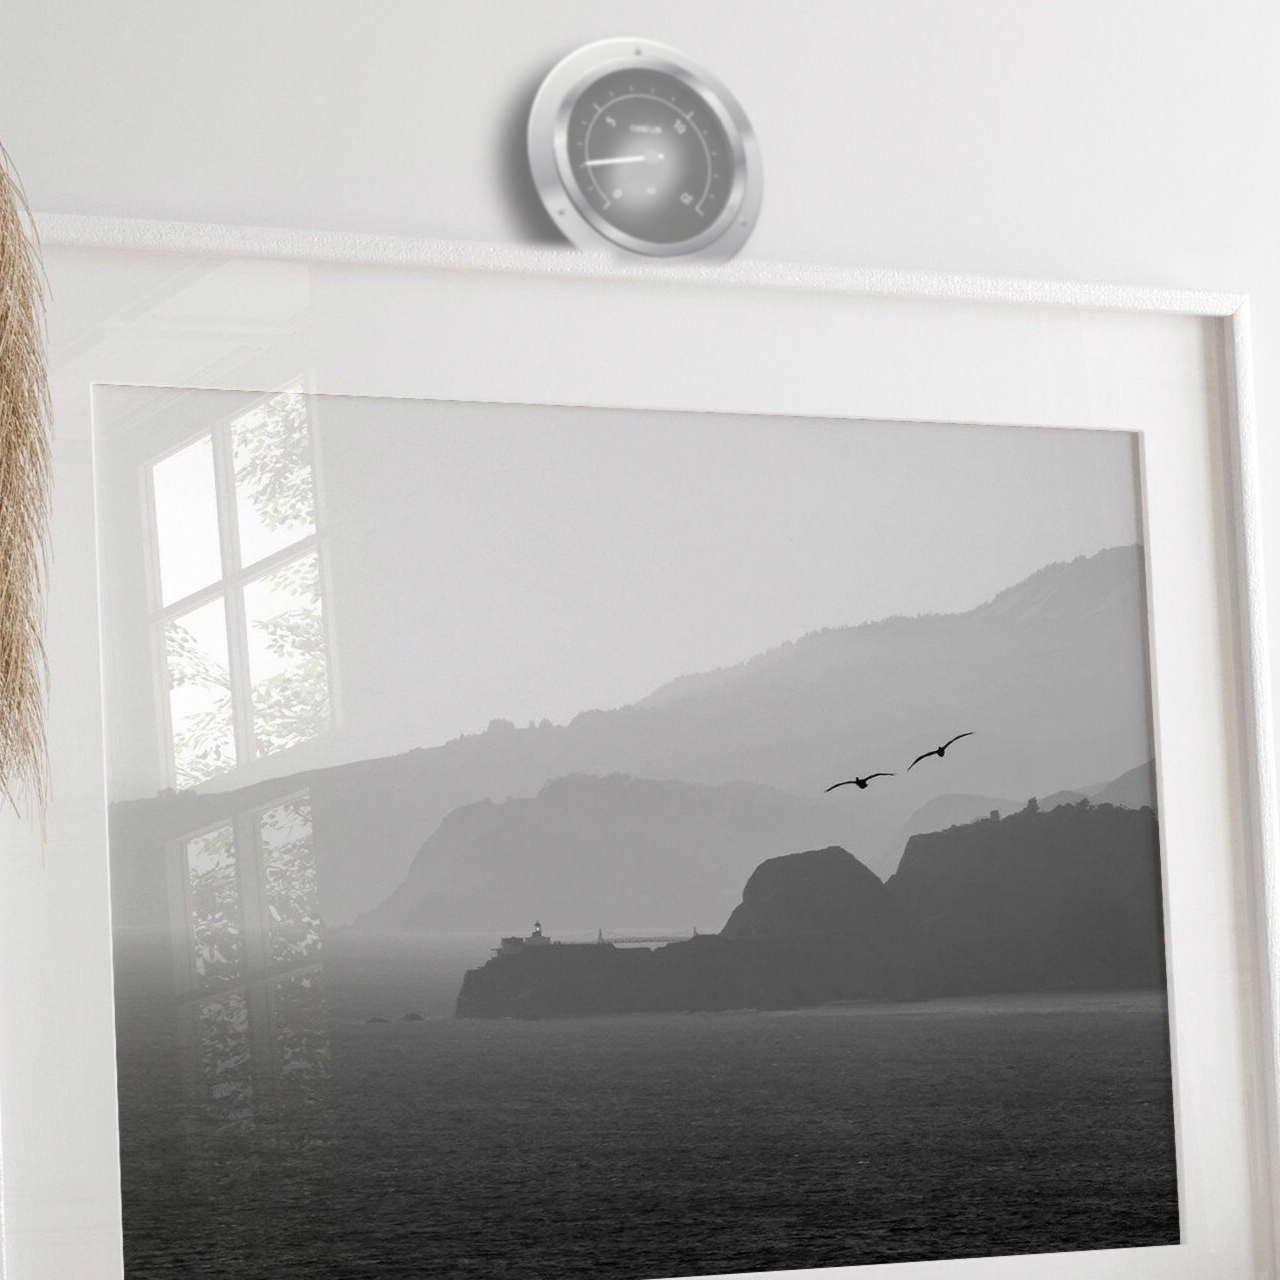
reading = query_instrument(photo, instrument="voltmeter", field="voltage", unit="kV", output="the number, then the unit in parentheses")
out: 2 (kV)
